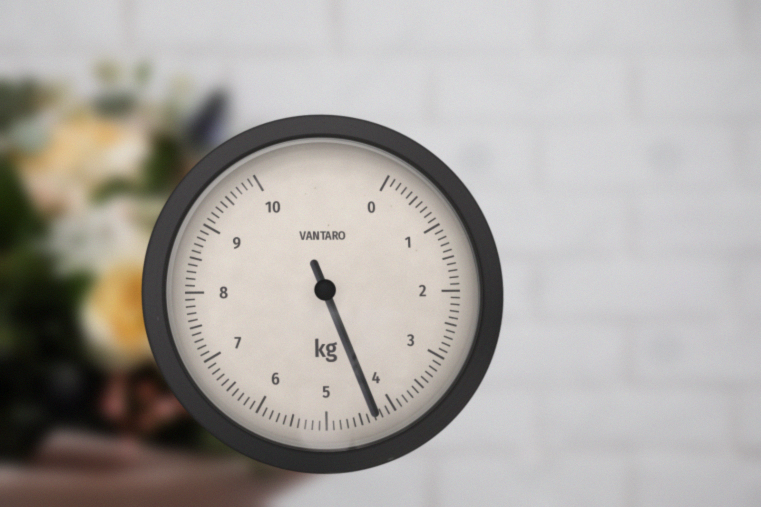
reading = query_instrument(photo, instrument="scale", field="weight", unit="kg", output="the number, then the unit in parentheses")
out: 4.3 (kg)
